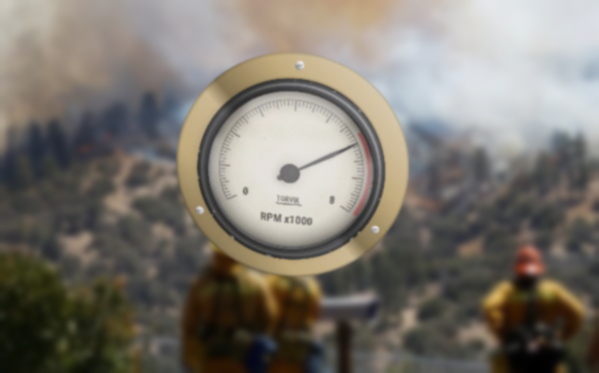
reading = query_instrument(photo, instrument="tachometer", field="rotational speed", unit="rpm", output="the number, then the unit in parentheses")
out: 6000 (rpm)
